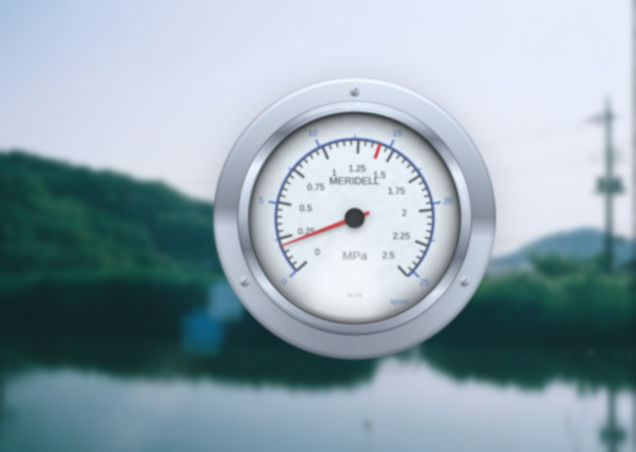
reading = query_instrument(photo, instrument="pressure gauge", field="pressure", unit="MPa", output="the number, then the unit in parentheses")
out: 0.2 (MPa)
